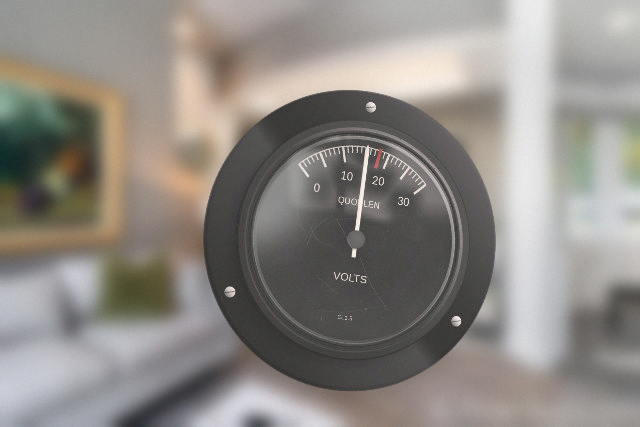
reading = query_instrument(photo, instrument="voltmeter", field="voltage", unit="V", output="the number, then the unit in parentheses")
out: 15 (V)
